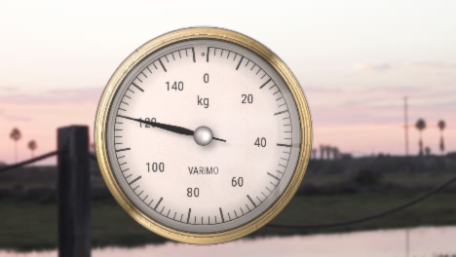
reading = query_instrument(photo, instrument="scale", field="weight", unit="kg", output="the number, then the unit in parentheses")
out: 120 (kg)
